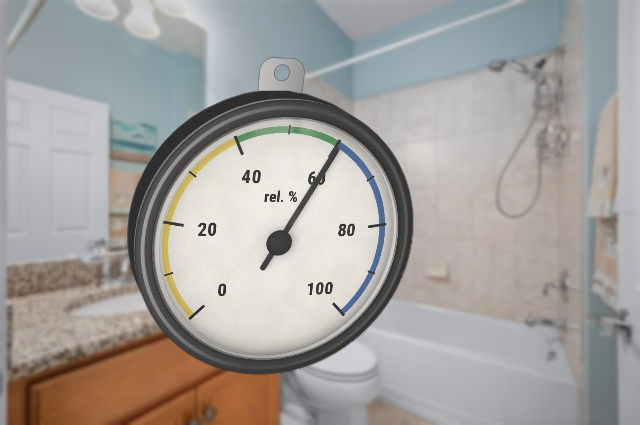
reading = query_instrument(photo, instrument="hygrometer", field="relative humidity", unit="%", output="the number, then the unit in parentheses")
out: 60 (%)
